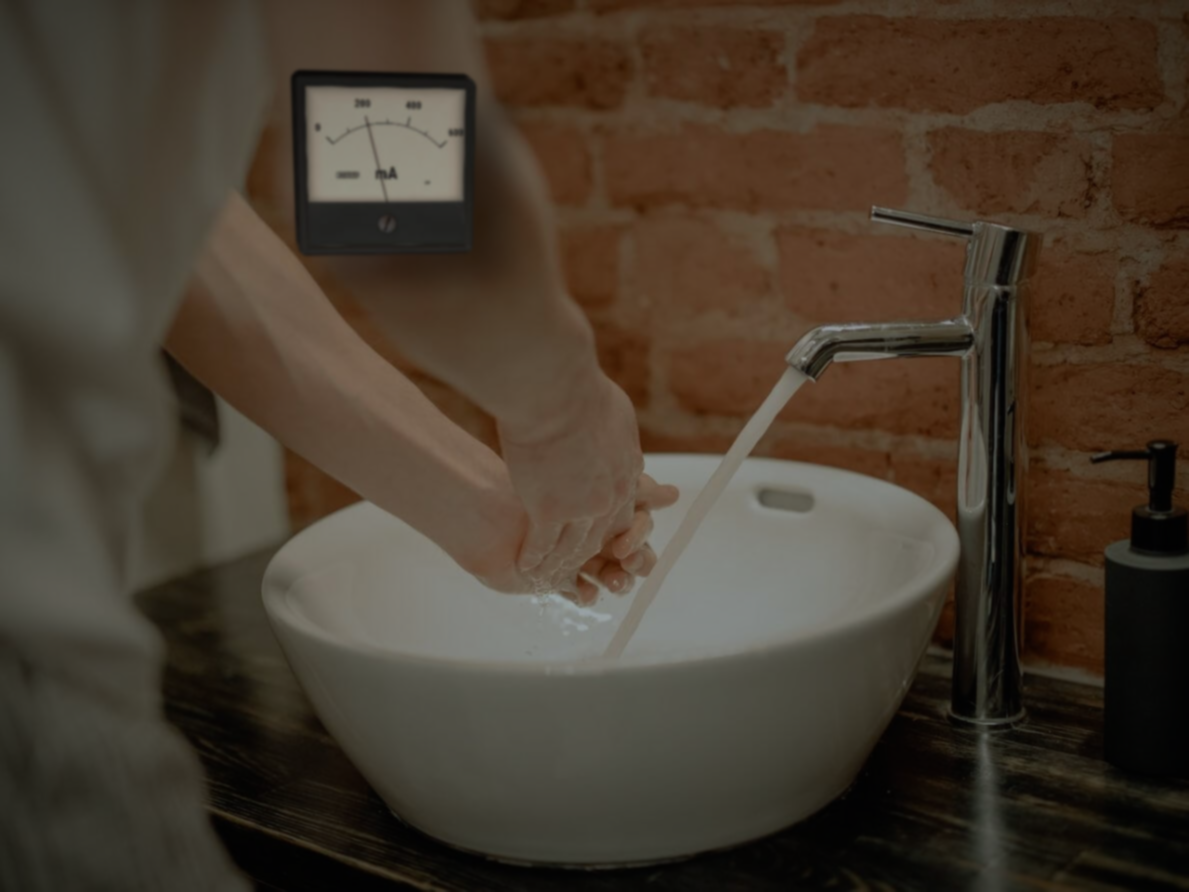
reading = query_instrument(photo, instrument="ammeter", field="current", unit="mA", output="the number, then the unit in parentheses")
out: 200 (mA)
